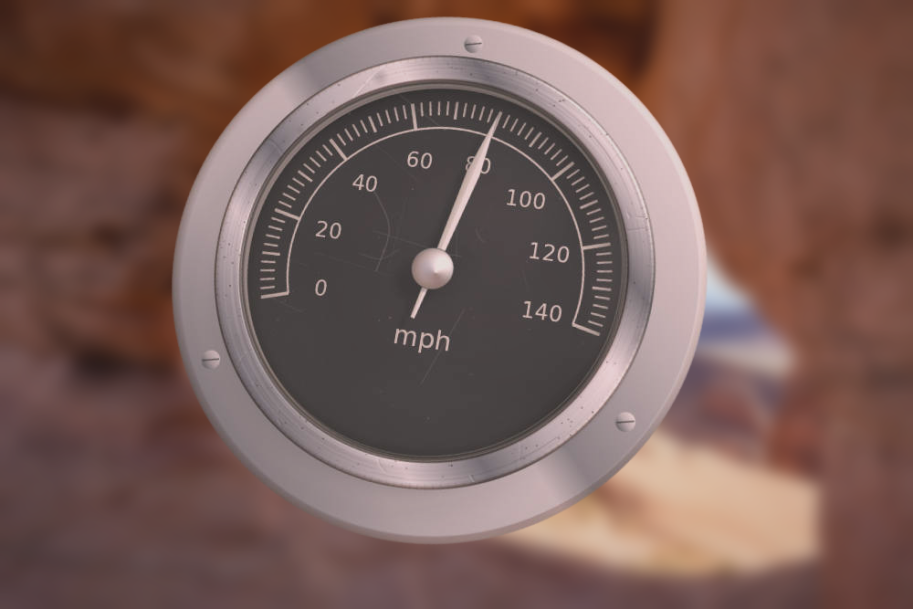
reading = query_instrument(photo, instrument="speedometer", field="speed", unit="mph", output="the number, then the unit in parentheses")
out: 80 (mph)
